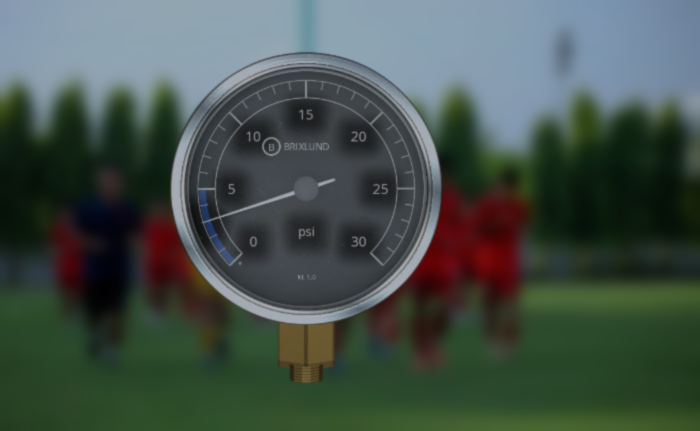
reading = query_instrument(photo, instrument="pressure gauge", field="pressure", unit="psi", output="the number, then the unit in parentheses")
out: 3 (psi)
